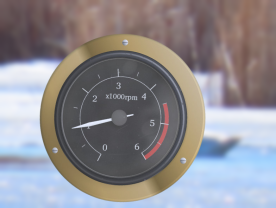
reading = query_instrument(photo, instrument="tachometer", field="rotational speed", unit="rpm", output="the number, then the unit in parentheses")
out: 1000 (rpm)
